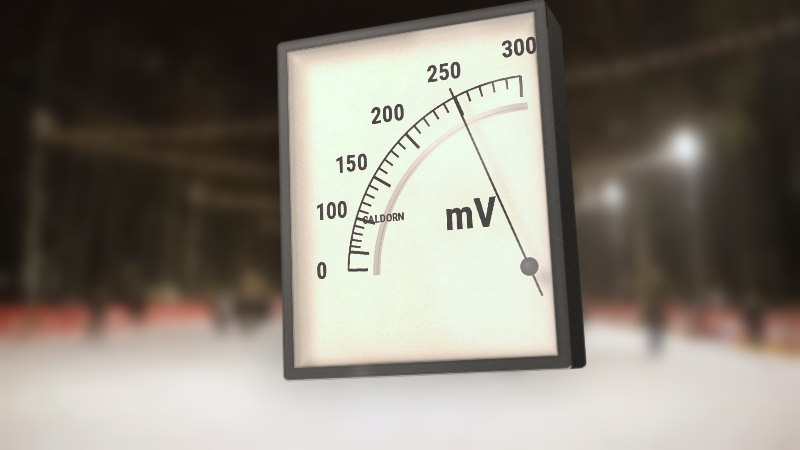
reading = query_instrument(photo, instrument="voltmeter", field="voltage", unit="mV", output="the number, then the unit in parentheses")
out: 250 (mV)
